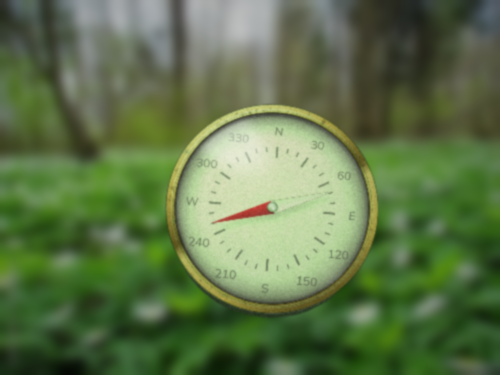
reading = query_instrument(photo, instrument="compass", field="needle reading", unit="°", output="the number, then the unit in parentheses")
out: 250 (°)
